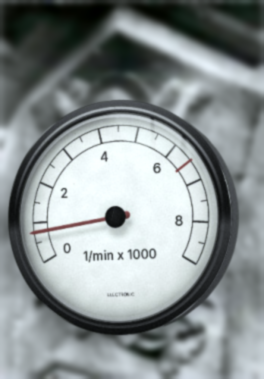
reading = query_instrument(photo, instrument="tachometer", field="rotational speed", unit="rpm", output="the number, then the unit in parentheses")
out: 750 (rpm)
